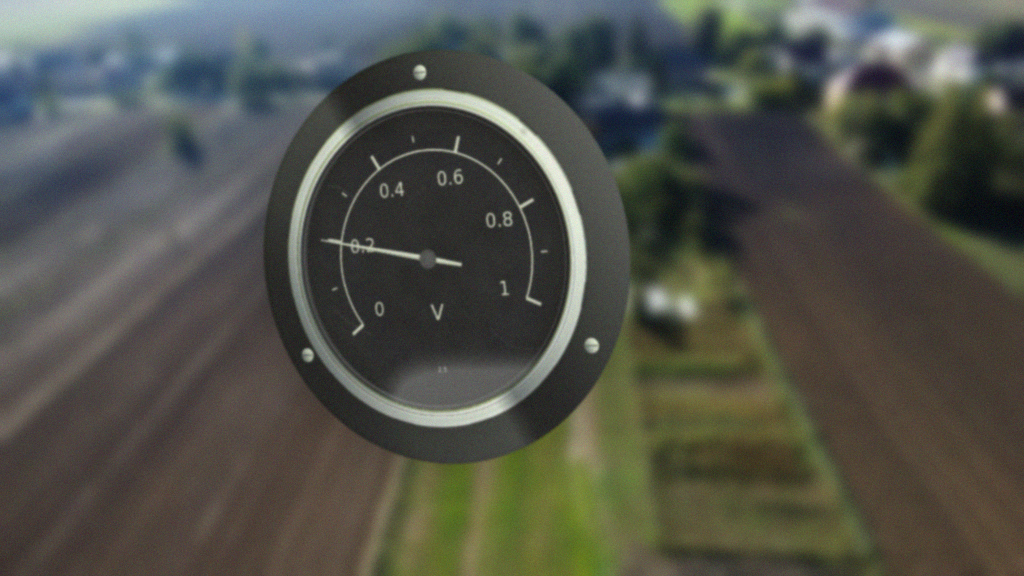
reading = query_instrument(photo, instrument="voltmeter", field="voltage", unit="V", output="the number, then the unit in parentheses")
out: 0.2 (V)
